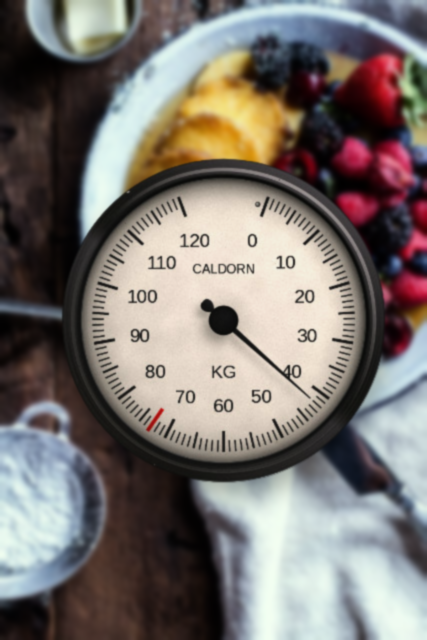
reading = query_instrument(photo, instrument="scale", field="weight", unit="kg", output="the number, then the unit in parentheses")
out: 42 (kg)
